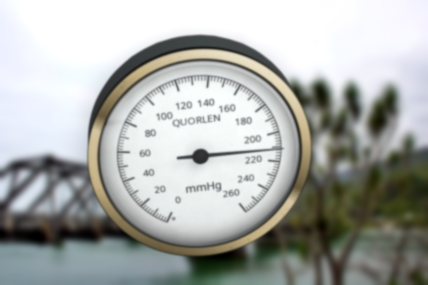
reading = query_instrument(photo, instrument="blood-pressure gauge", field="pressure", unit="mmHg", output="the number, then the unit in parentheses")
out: 210 (mmHg)
